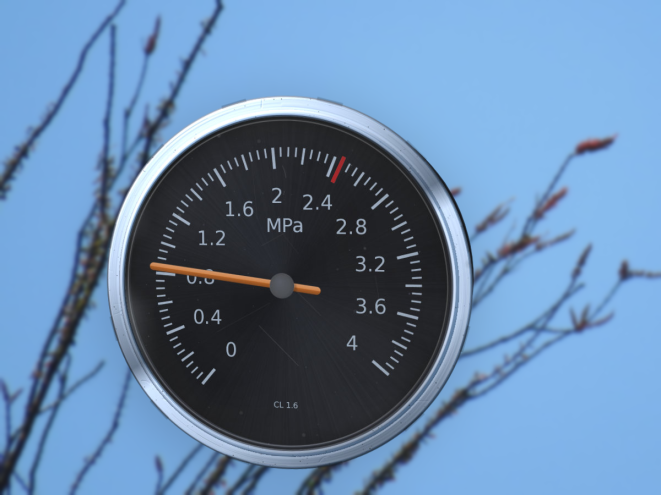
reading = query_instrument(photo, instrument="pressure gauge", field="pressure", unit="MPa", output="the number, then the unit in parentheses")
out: 0.85 (MPa)
